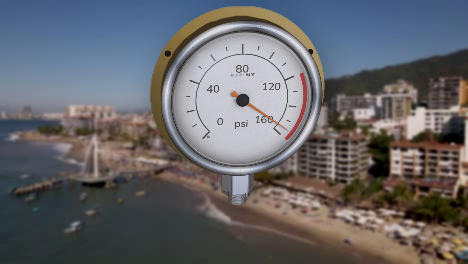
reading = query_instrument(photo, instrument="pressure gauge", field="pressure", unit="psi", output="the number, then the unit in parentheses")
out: 155 (psi)
